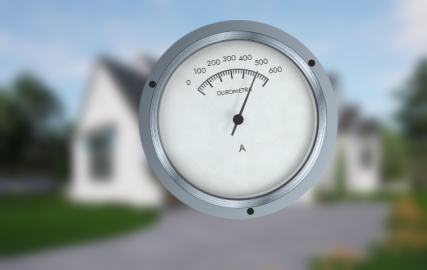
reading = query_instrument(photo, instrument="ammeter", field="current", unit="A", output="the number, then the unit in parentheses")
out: 500 (A)
